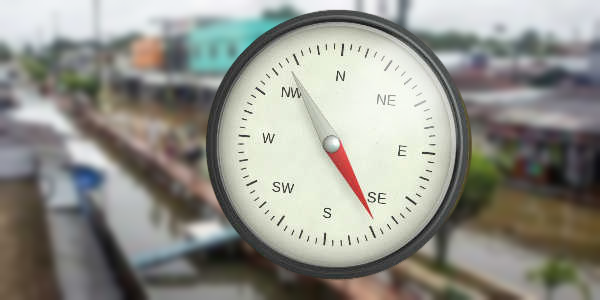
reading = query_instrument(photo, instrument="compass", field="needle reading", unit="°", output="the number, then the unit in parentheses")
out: 145 (°)
